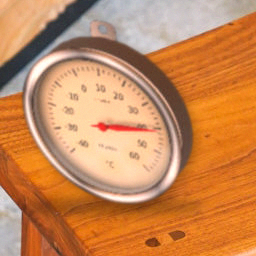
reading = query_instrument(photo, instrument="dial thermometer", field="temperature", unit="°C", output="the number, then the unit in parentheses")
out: 40 (°C)
